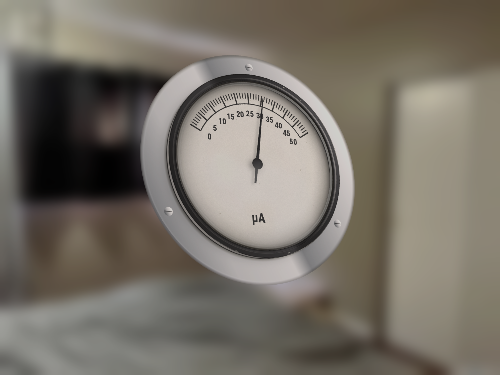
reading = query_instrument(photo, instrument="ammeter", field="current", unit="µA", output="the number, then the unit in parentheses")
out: 30 (µA)
